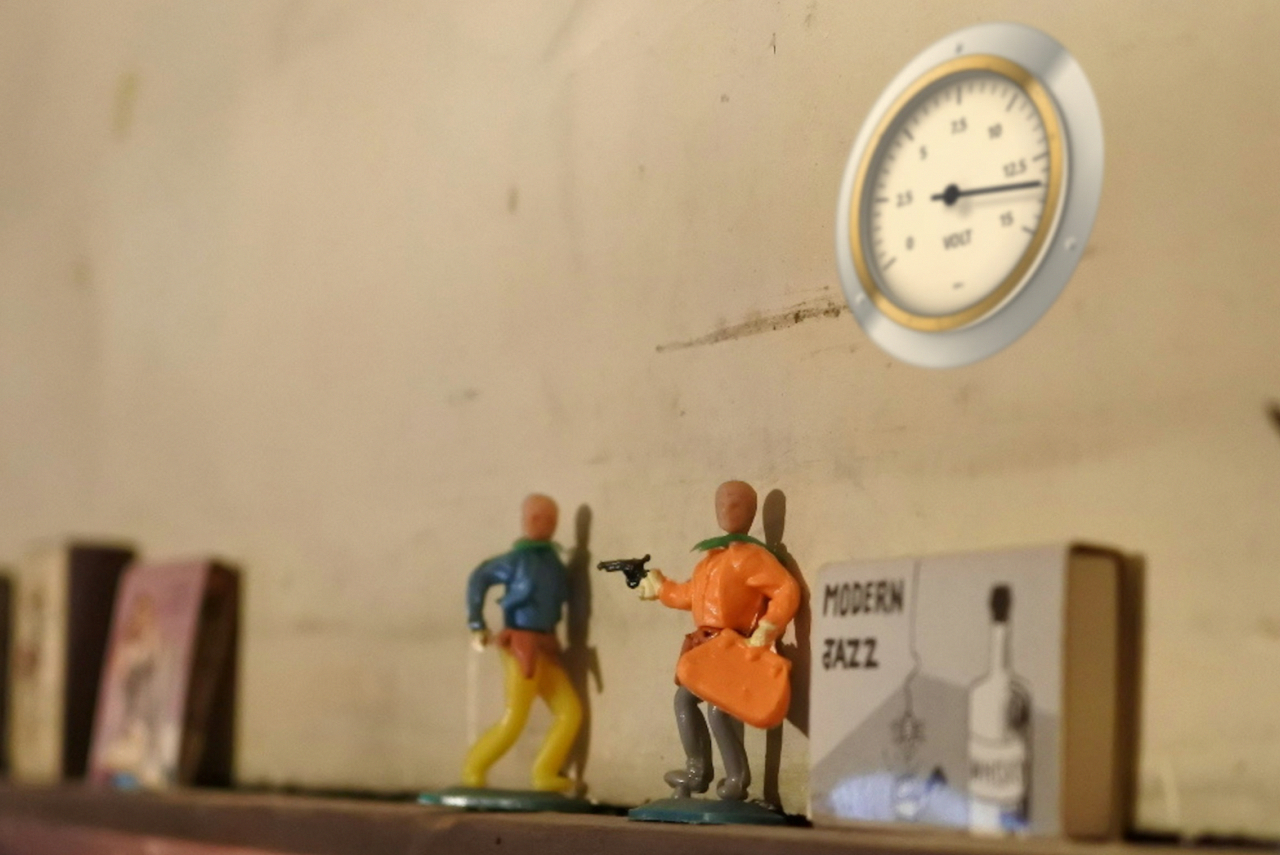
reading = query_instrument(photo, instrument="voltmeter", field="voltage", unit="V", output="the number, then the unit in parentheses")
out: 13.5 (V)
